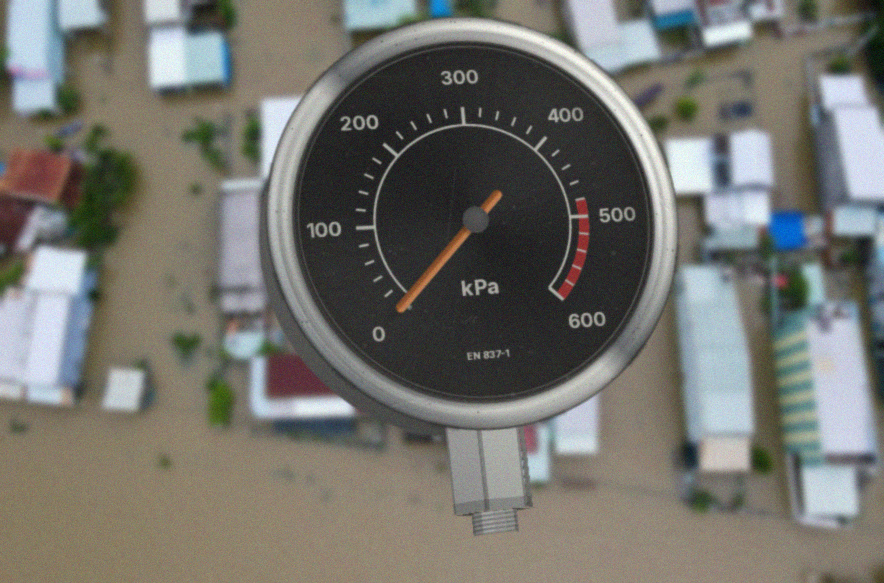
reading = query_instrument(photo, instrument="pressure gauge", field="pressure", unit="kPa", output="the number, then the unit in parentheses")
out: 0 (kPa)
